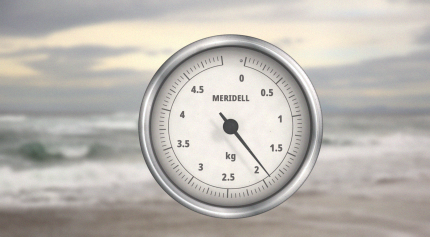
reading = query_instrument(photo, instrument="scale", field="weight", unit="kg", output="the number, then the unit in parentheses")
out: 1.9 (kg)
